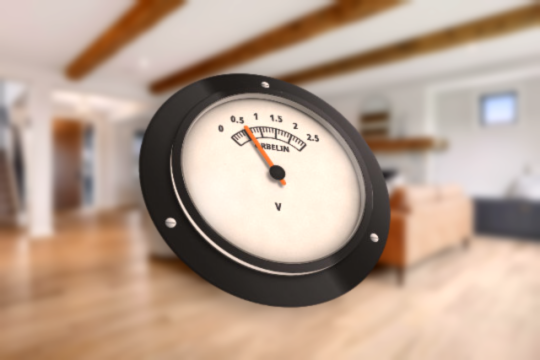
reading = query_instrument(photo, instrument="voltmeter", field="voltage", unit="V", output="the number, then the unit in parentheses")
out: 0.5 (V)
